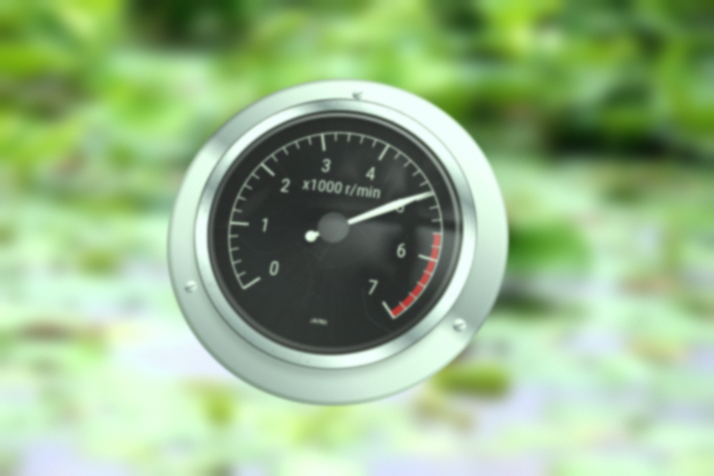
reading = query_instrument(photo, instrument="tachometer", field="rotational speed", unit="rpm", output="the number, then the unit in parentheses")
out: 5000 (rpm)
